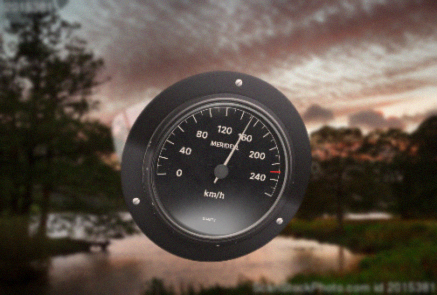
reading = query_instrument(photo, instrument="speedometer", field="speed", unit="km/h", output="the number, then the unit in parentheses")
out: 150 (km/h)
